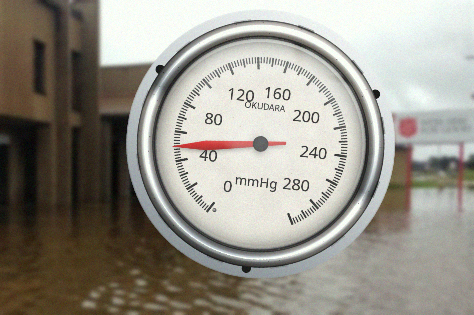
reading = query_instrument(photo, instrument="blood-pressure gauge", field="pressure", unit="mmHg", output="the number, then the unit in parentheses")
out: 50 (mmHg)
